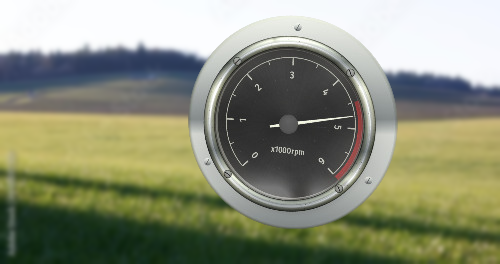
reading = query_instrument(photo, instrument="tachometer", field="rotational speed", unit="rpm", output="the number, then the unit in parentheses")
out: 4750 (rpm)
